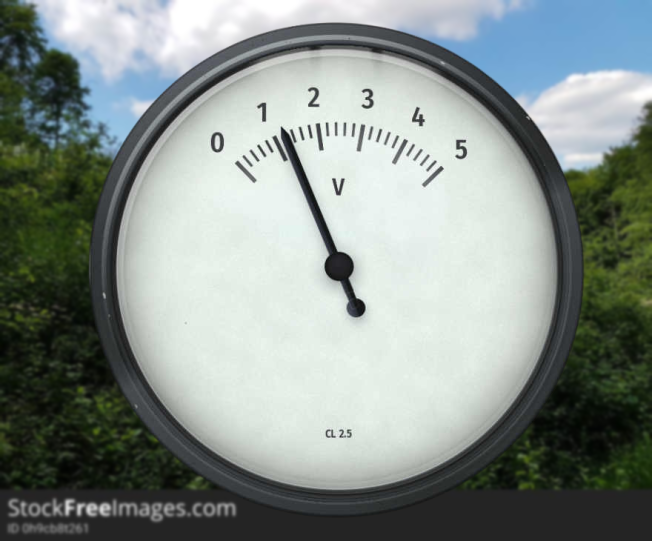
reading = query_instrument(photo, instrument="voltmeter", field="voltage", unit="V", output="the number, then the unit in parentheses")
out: 1.2 (V)
